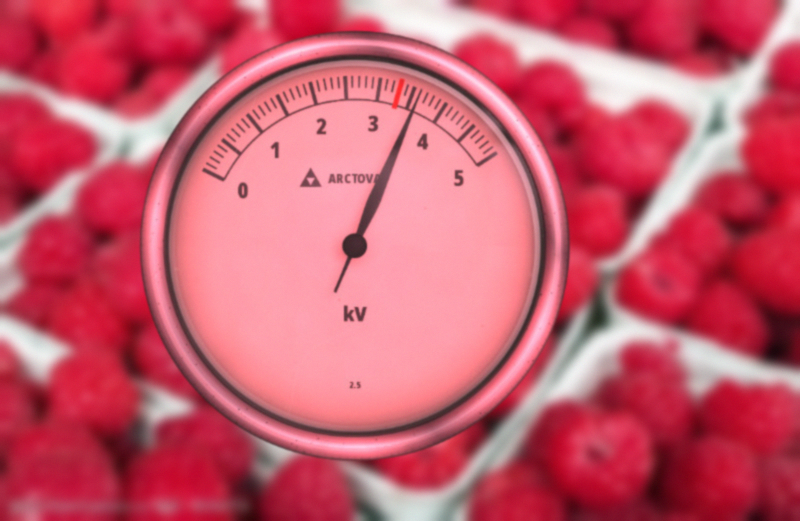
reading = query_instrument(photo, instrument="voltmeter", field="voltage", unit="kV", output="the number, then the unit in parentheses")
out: 3.6 (kV)
